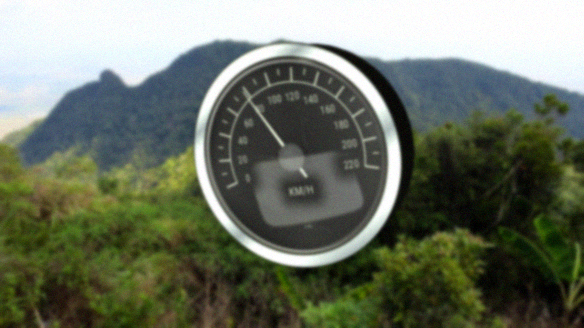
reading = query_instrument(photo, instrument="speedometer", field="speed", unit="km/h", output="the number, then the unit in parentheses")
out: 80 (km/h)
